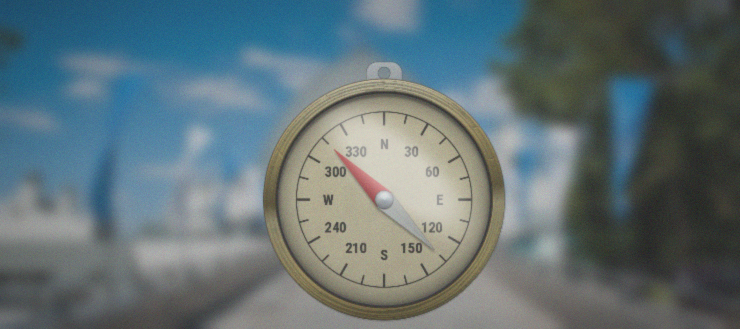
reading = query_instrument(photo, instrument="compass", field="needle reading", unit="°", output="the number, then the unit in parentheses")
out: 315 (°)
